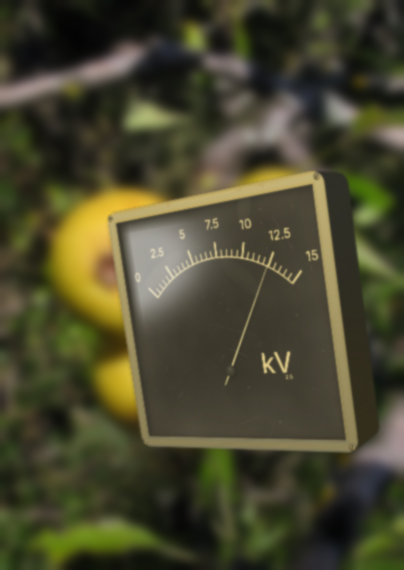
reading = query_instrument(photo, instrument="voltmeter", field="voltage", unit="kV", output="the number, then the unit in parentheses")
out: 12.5 (kV)
